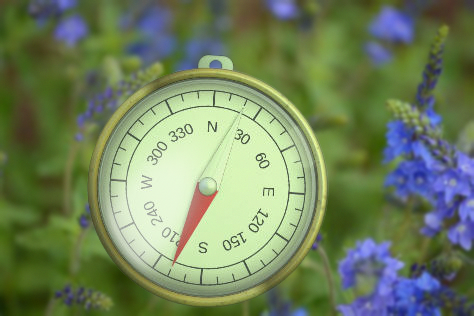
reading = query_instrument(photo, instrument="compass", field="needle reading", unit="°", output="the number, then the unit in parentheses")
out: 200 (°)
